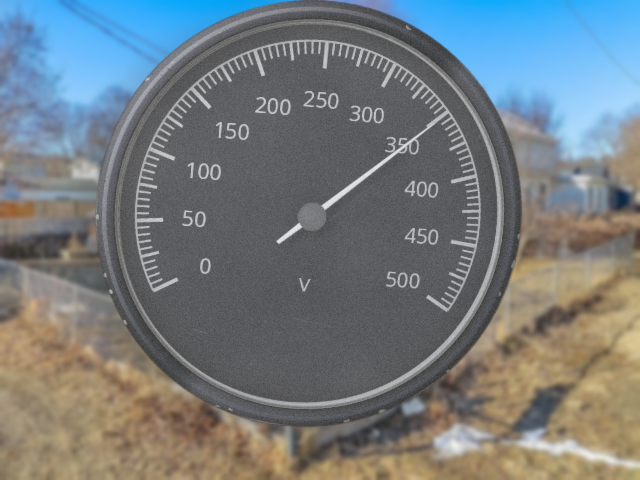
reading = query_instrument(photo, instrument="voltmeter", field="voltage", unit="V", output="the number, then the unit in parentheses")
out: 350 (V)
